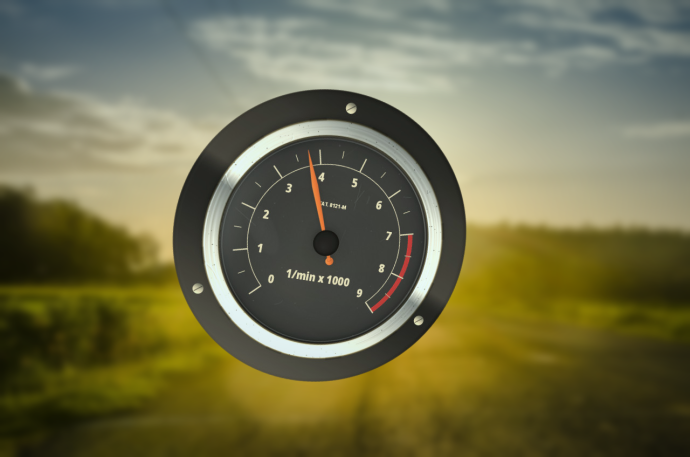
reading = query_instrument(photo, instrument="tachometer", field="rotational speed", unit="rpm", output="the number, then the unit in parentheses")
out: 3750 (rpm)
